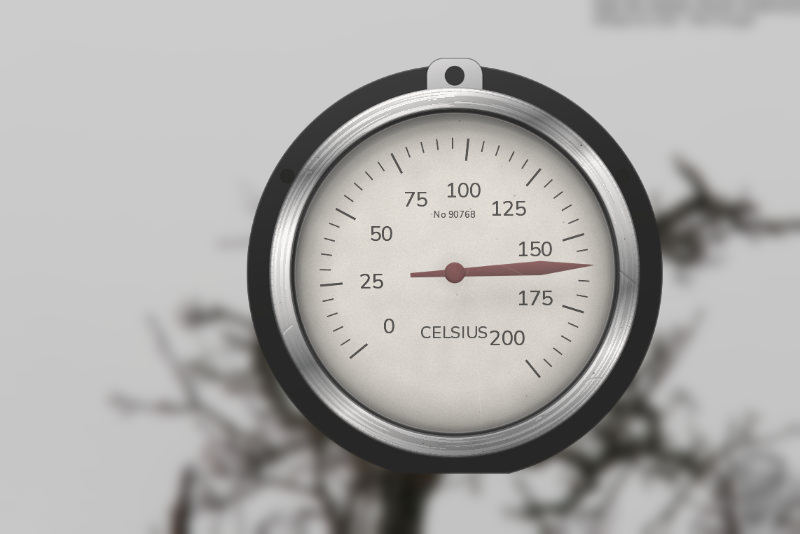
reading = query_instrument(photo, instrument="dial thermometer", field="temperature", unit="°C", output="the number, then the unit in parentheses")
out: 160 (°C)
